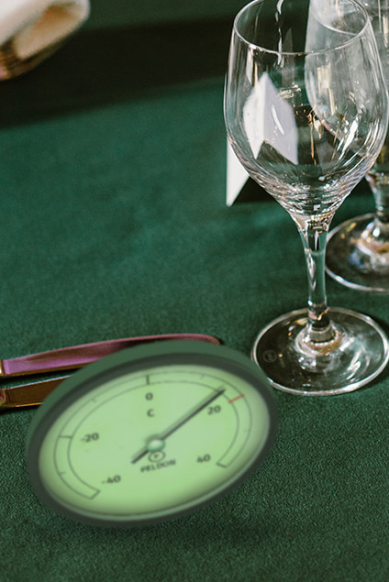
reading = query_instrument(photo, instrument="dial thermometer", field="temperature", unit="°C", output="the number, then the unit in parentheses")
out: 15 (°C)
